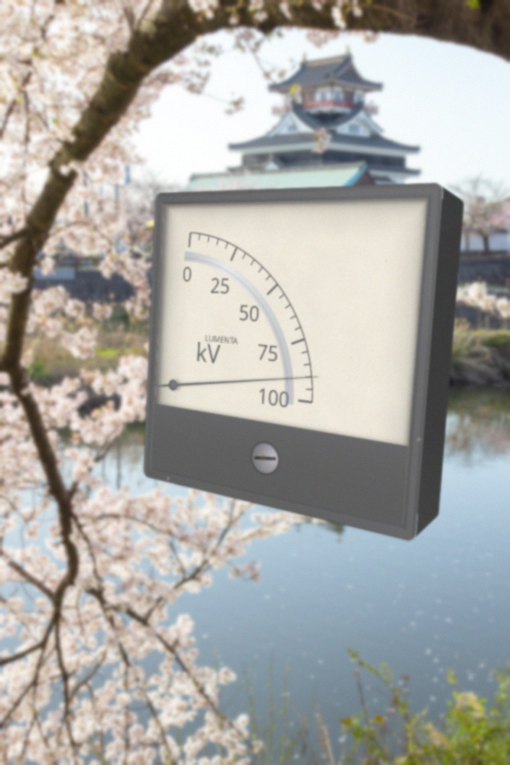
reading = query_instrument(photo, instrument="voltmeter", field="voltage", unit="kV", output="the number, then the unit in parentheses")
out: 90 (kV)
